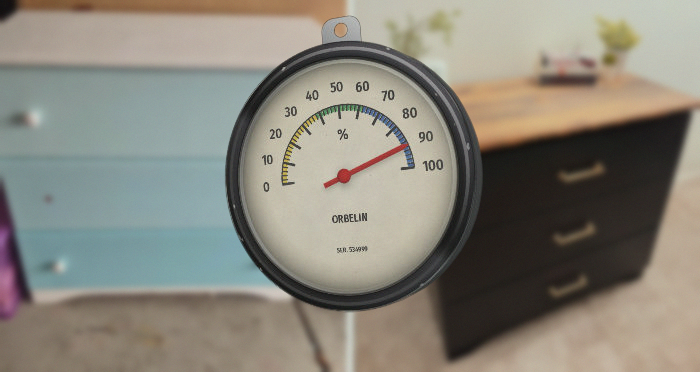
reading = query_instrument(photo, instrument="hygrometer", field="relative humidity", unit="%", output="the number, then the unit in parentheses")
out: 90 (%)
